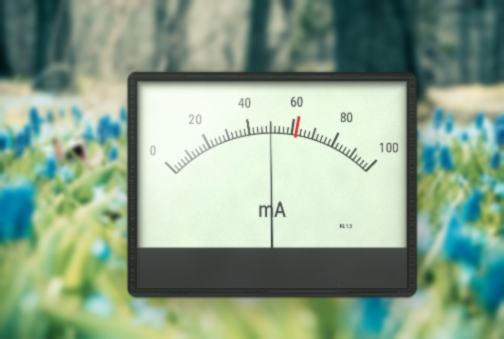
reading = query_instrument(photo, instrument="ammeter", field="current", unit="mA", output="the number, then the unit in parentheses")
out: 50 (mA)
